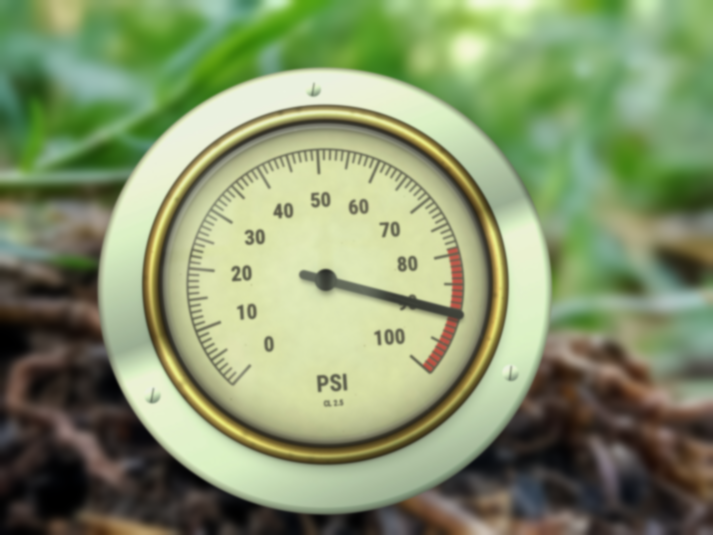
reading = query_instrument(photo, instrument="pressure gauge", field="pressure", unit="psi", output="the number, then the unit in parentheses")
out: 90 (psi)
